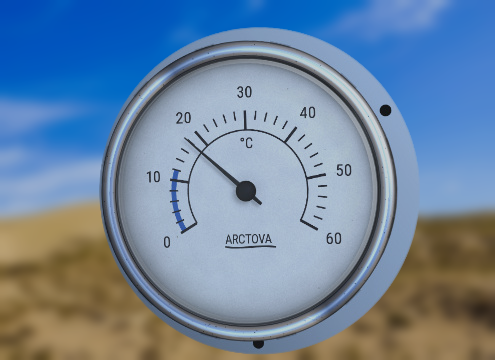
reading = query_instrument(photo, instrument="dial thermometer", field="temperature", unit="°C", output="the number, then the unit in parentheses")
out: 18 (°C)
